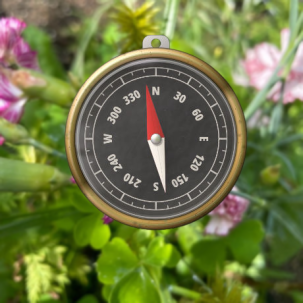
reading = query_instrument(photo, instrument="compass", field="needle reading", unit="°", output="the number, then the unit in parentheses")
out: 350 (°)
